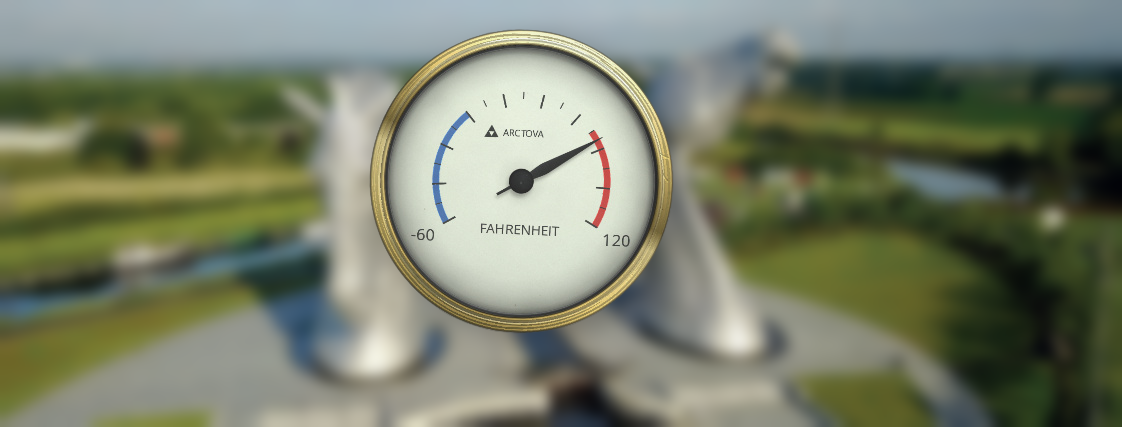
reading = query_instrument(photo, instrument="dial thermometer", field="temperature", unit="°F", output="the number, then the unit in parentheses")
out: 75 (°F)
